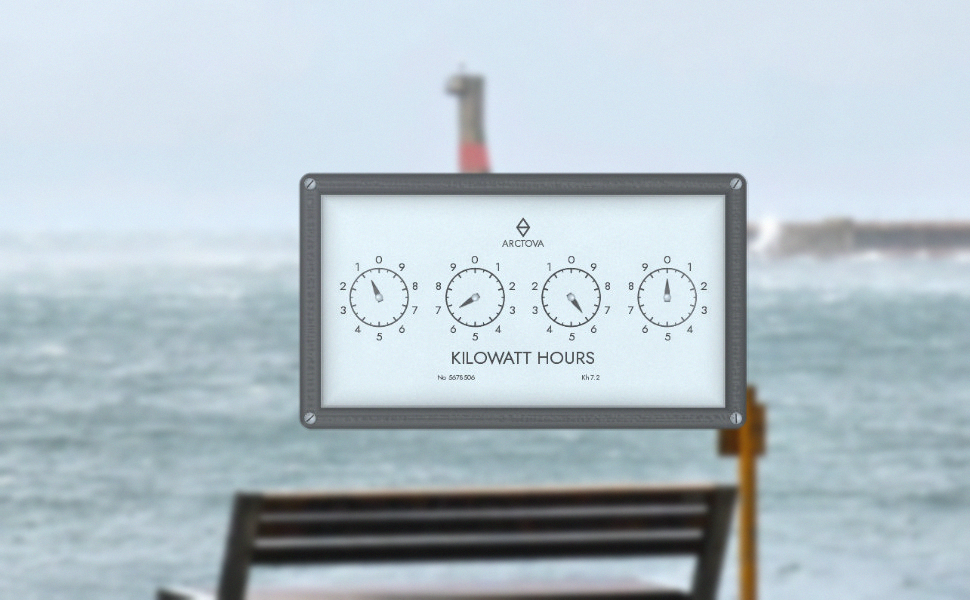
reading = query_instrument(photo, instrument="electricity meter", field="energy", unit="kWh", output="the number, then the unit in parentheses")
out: 660 (kWh)
